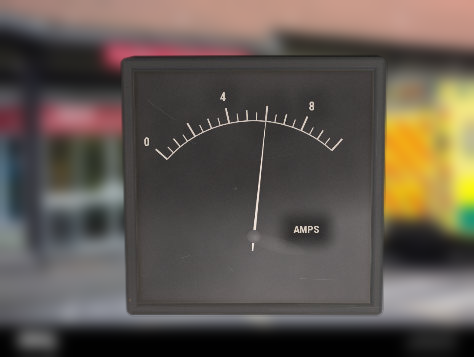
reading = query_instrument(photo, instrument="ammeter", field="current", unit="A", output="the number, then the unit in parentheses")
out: 6 (A)
